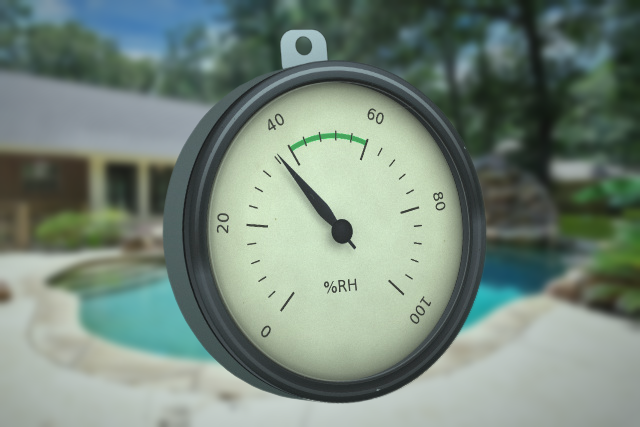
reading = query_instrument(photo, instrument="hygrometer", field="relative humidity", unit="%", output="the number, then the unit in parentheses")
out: 36 (%)
